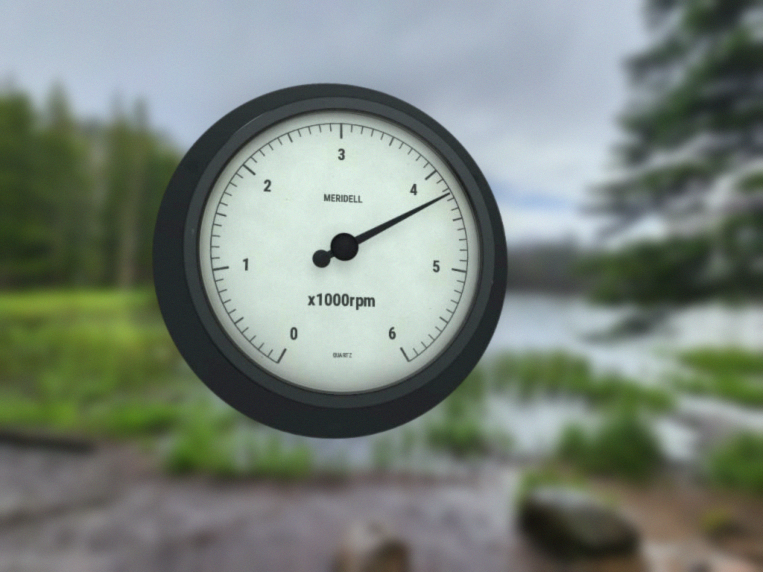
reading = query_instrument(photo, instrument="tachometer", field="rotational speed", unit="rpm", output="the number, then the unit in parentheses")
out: 4250 (rpm)
